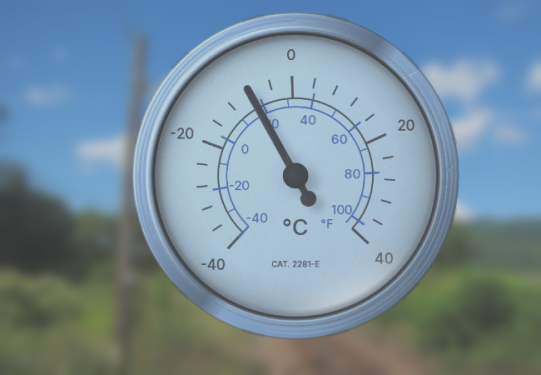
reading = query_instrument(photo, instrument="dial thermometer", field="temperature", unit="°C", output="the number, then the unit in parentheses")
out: -8 (°C)
